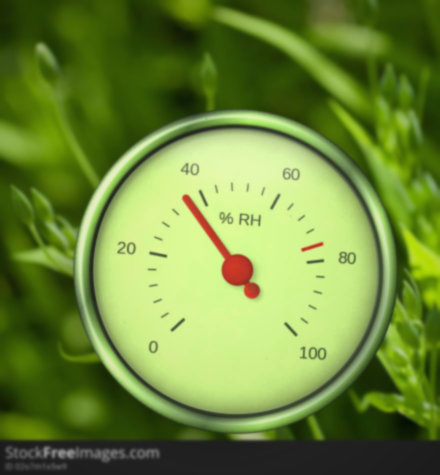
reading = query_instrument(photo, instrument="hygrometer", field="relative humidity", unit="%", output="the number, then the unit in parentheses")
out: 36 (%)
